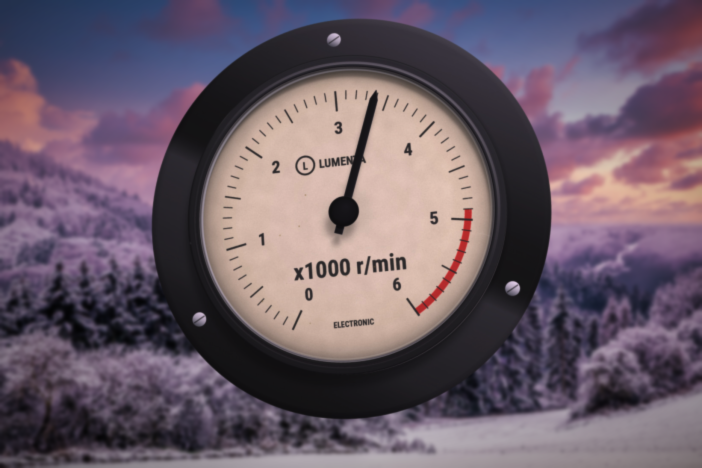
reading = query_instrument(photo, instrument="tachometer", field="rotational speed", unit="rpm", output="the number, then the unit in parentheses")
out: 3400 (rpm)
